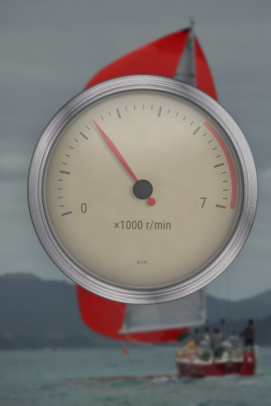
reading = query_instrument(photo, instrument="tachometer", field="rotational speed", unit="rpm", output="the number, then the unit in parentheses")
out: 2400 (rpm)
